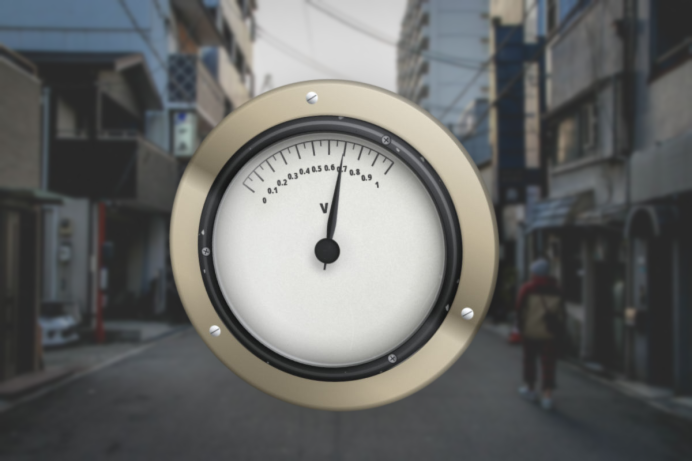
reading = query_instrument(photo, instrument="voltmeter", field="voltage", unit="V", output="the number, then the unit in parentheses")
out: 0.7 (V)
